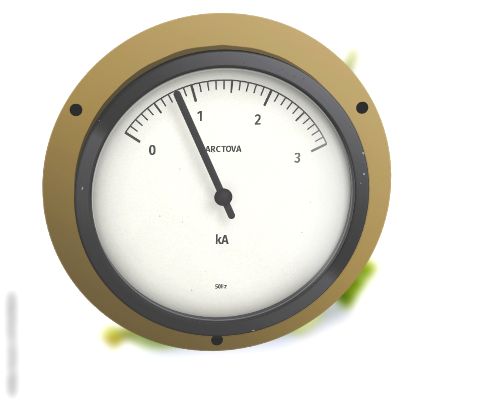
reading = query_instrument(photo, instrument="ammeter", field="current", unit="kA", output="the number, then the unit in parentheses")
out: 0.8 (kA)
